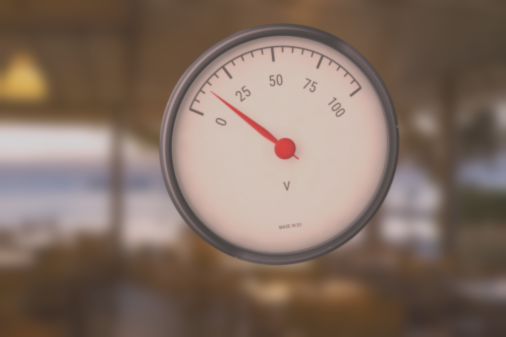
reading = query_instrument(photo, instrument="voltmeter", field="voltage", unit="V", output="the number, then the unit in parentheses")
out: 12.5 (V)
